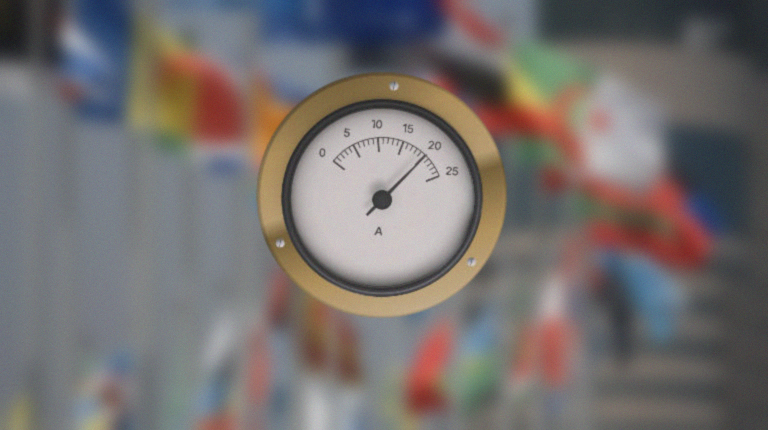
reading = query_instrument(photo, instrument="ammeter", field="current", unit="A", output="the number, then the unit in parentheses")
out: 20 (A)
